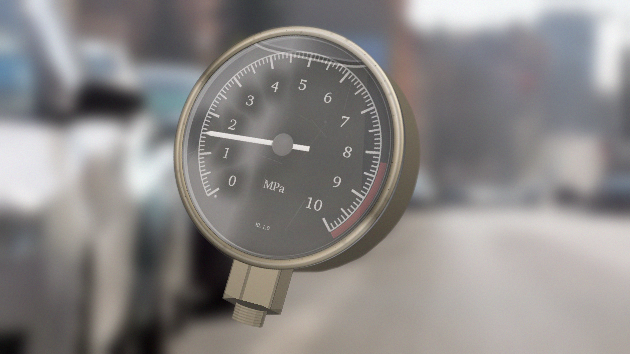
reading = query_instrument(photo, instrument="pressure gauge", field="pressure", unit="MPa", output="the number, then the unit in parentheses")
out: 1.5 (MPa)
